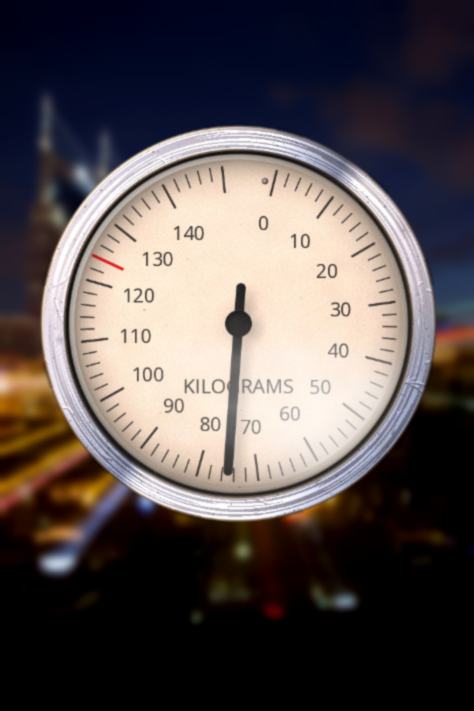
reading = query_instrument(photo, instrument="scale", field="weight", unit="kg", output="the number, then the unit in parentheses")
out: 75 (kg)
